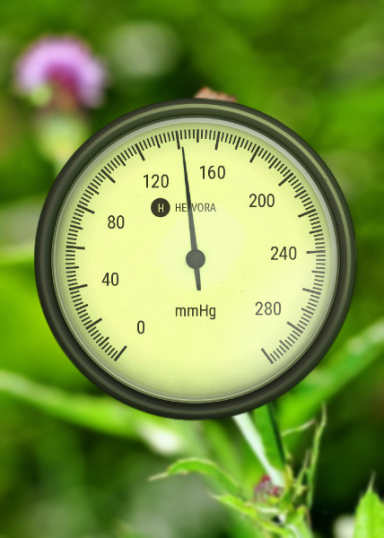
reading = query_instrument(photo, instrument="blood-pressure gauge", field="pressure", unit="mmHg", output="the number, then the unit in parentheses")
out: 142 (mmHg)
